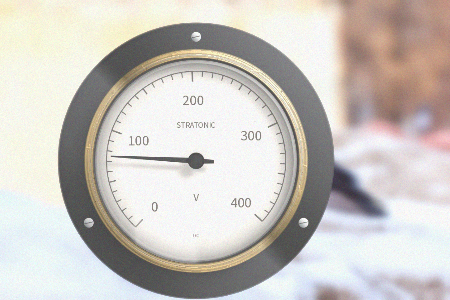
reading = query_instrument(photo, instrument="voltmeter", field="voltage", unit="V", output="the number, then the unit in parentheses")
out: 75 (V)
